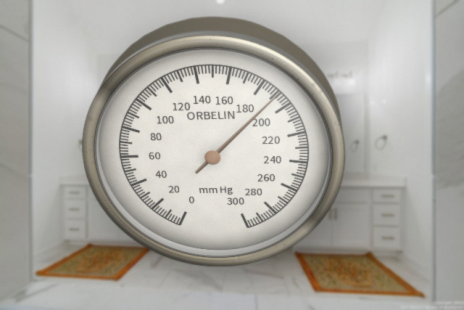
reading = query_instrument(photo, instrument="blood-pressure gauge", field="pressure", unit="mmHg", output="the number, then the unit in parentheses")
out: 190 (mmHg)
